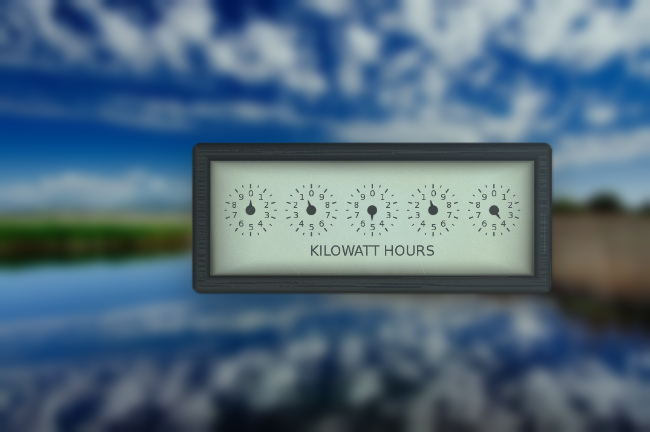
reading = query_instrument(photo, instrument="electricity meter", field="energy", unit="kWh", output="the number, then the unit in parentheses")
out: 504 (kWh)
